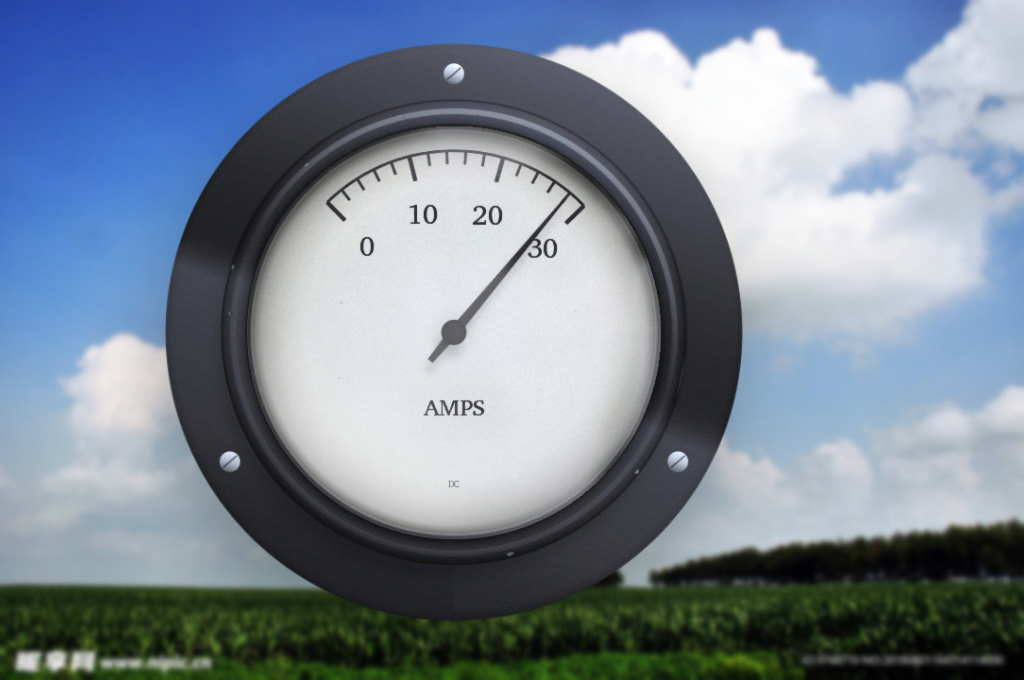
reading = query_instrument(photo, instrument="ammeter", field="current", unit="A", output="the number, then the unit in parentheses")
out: 28 (A)
